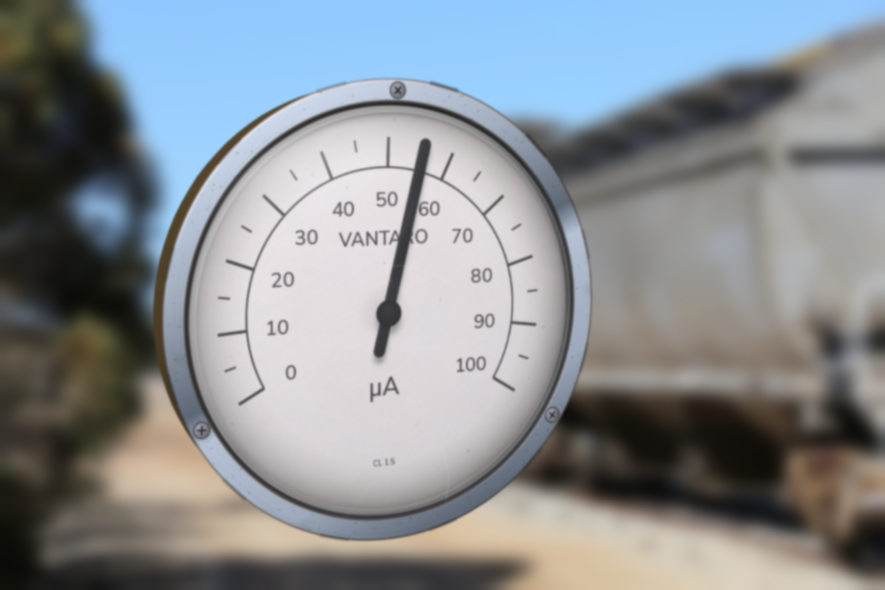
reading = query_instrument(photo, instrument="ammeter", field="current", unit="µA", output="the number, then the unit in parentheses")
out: 55 (µA)
